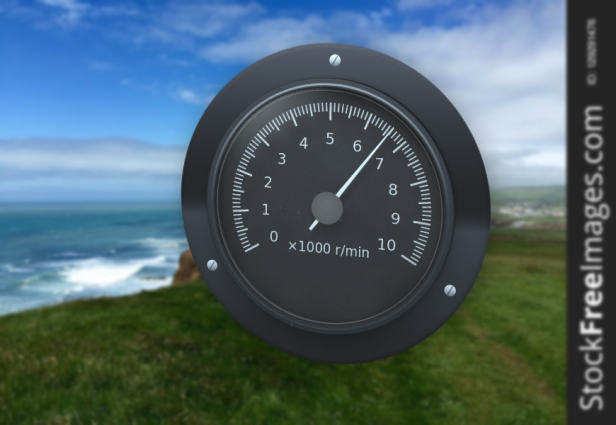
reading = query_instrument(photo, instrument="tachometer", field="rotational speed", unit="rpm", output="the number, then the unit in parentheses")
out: 6600 (rpm)
